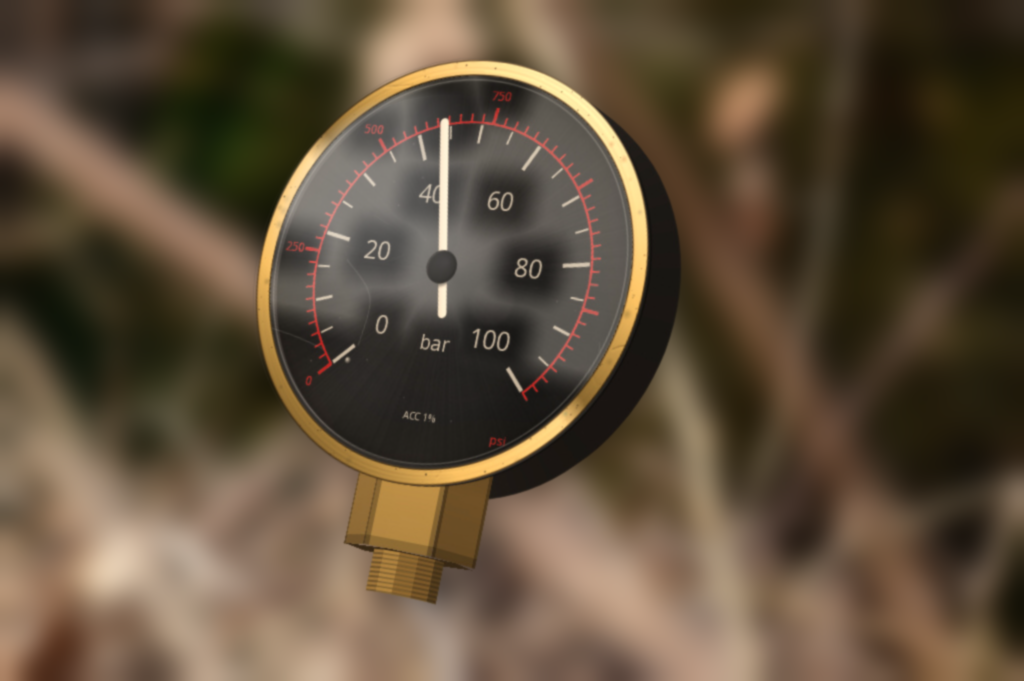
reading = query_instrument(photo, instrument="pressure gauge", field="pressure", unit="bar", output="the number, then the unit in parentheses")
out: 45 (bar)
